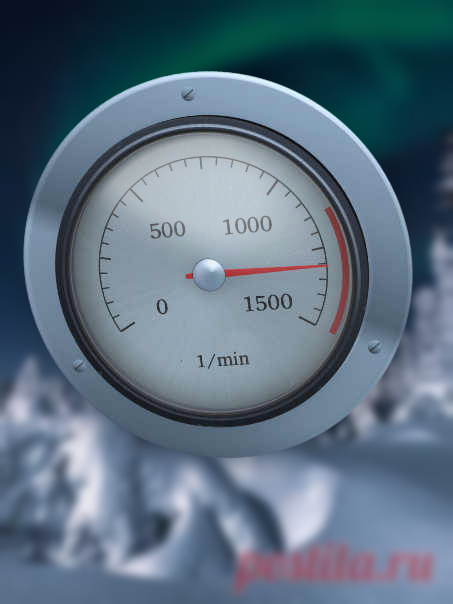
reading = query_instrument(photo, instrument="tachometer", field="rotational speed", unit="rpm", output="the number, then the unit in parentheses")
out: 1300 (rpm)
